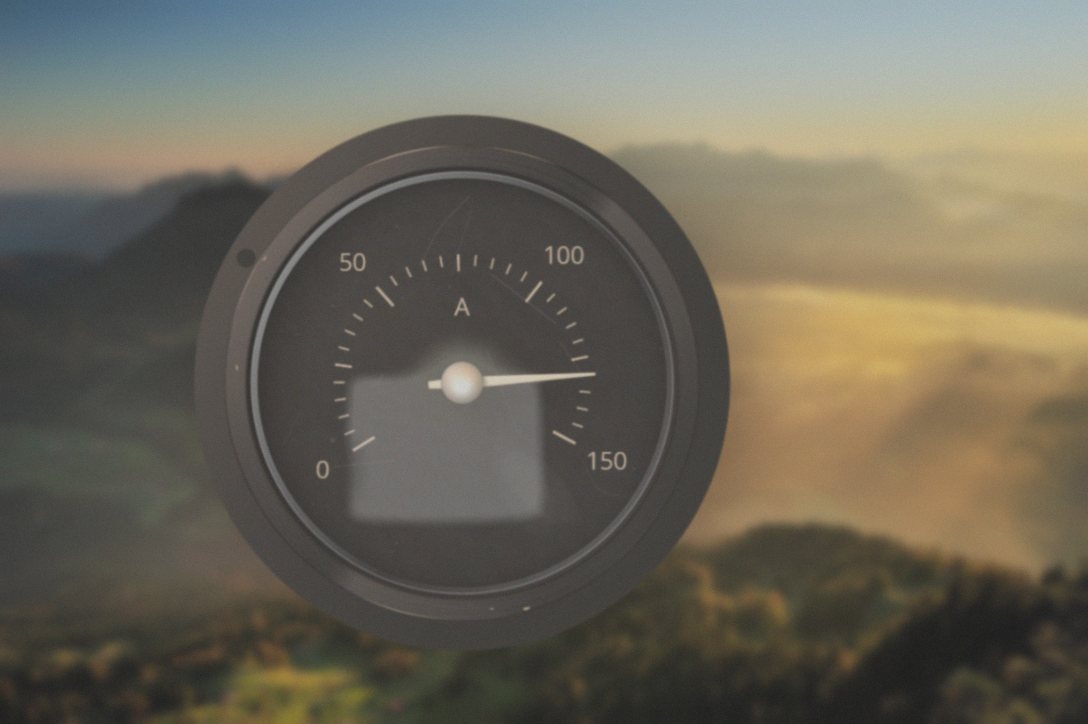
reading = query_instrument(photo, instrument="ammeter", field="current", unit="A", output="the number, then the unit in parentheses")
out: 130 (A)
